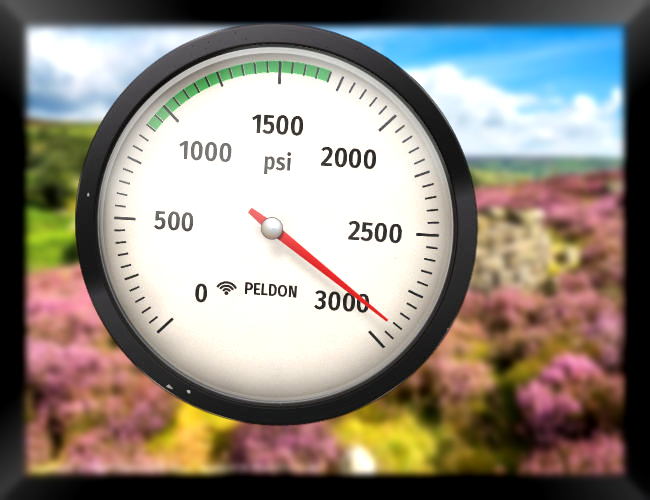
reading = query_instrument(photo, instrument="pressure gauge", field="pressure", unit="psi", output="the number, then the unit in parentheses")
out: 2900 (psi)
